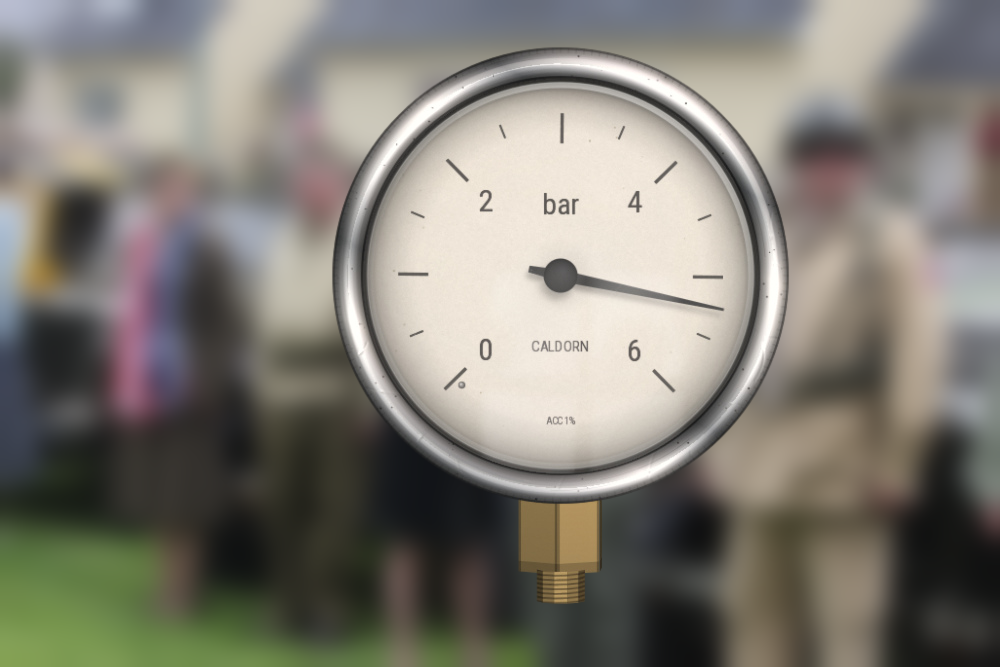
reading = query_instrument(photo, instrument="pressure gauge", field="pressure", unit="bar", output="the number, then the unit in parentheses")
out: 5.25 (bar)
